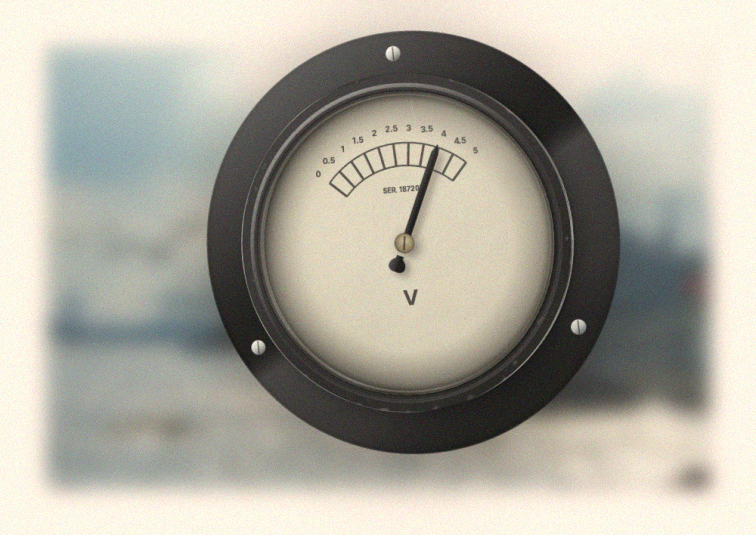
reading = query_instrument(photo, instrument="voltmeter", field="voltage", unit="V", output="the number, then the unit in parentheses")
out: 4 (V)
